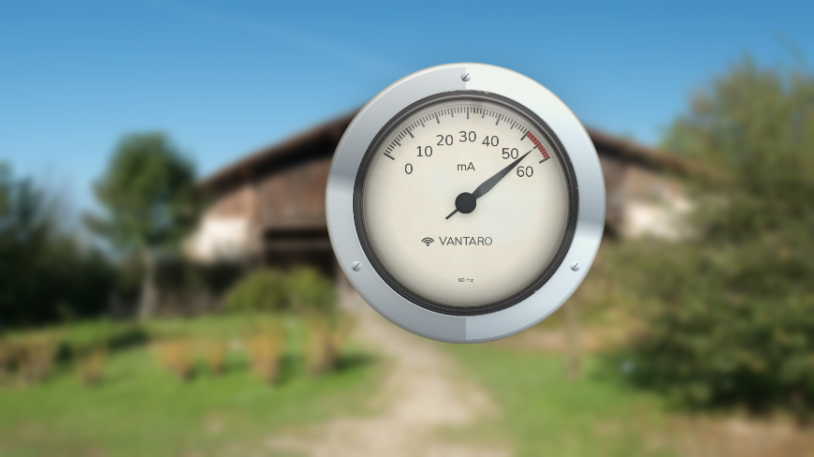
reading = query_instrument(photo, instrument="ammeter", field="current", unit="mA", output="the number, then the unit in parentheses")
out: 55 (mA)
